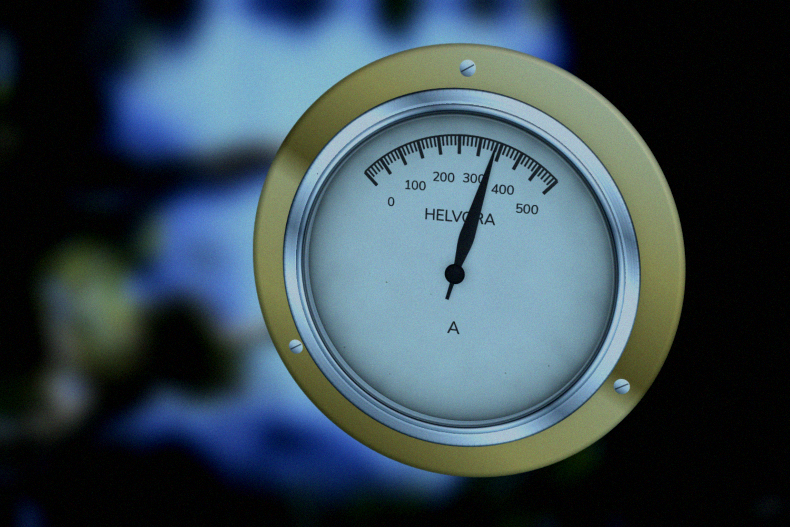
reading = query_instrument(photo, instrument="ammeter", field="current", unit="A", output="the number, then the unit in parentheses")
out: 340 (A)
